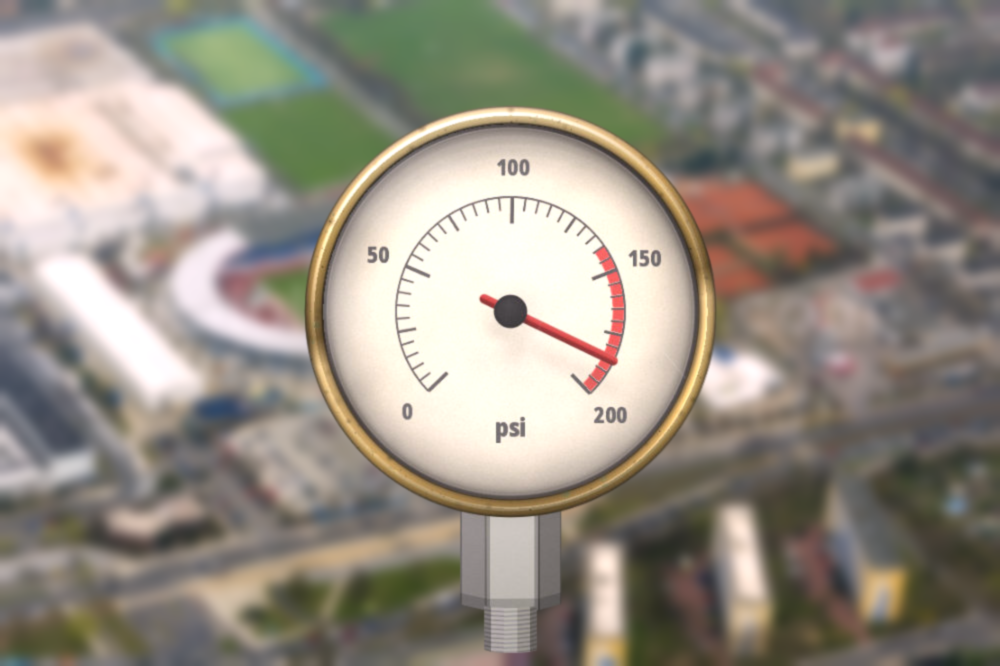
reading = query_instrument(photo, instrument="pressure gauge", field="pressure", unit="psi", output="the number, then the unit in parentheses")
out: 185 (psi)
